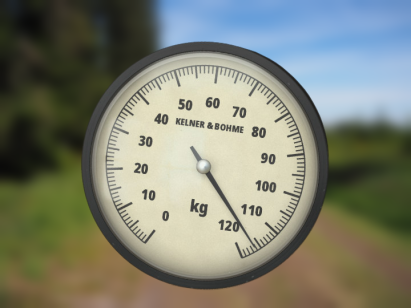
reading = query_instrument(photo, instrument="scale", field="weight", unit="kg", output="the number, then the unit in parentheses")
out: 116 (kg)
